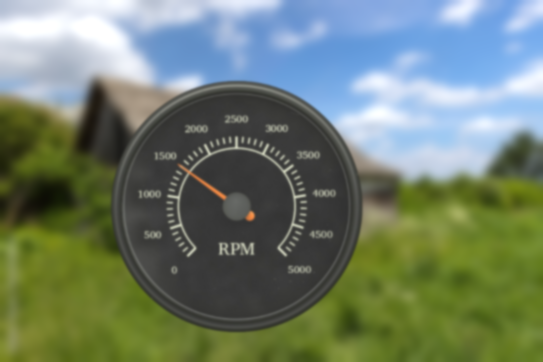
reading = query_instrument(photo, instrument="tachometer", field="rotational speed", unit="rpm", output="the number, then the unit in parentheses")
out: 1500 (rpm)
